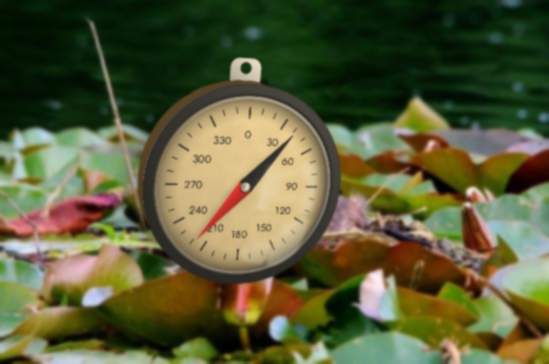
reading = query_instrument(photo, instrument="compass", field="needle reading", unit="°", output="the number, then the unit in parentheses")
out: 220 (°)
